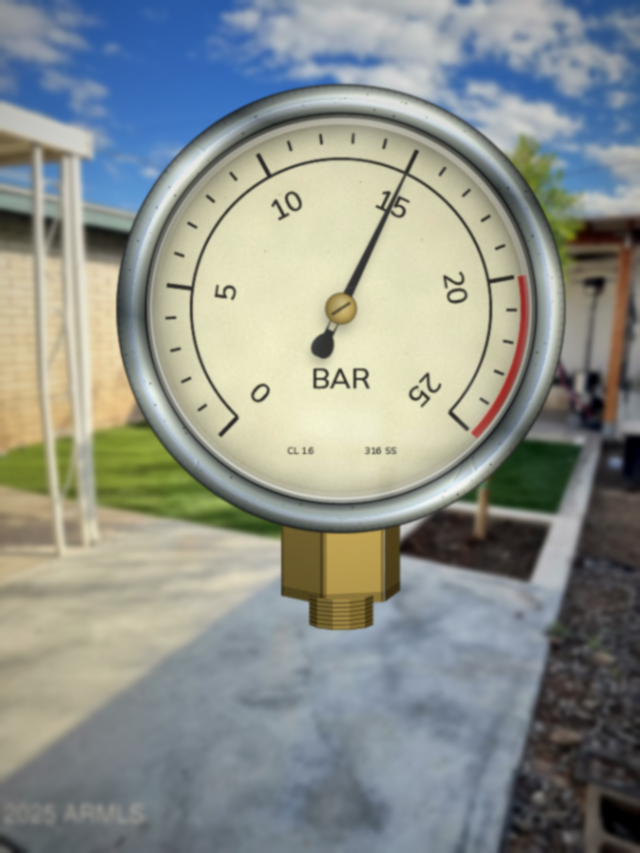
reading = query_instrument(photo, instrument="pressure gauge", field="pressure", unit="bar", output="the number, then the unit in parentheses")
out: 15 (bar)
